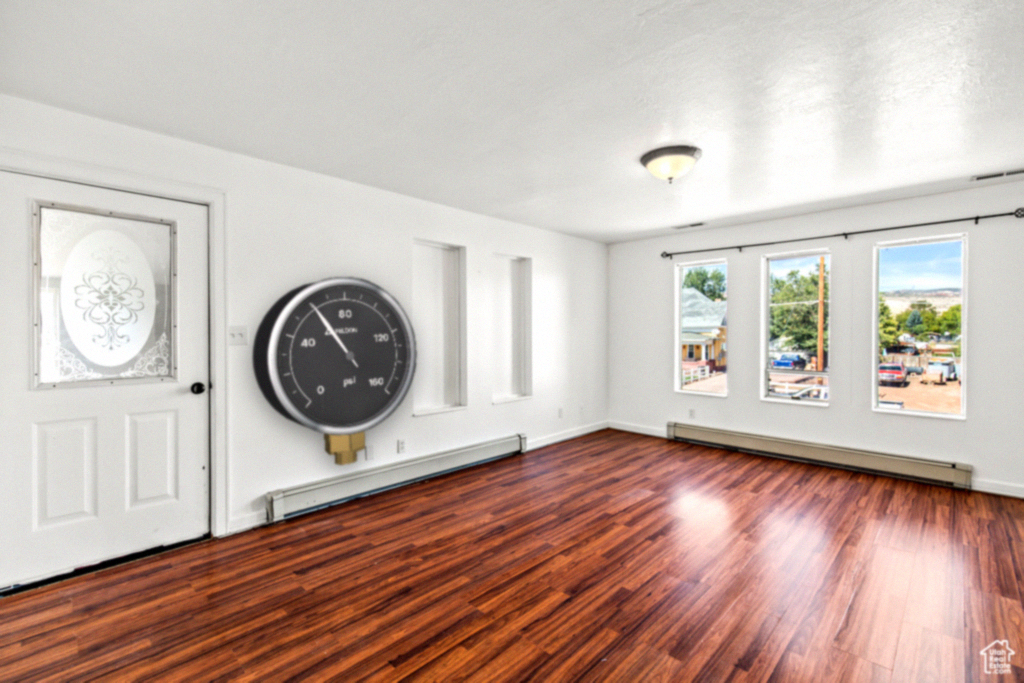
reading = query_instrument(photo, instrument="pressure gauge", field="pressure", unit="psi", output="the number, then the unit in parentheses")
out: 60 (psi)
